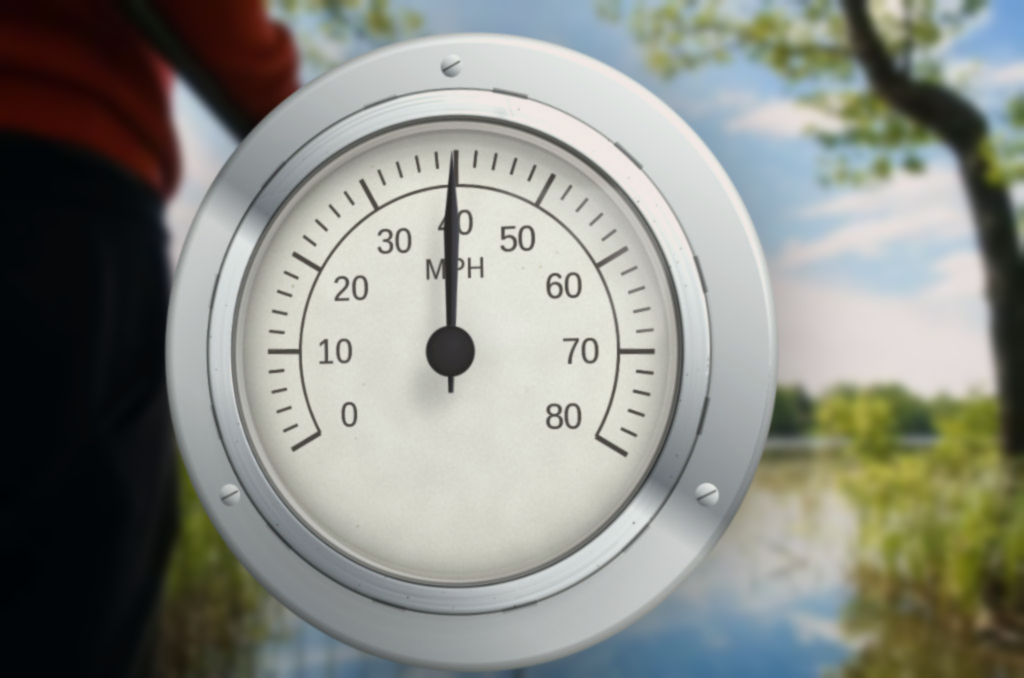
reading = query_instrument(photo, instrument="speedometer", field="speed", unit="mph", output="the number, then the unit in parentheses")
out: 40 (mph)
